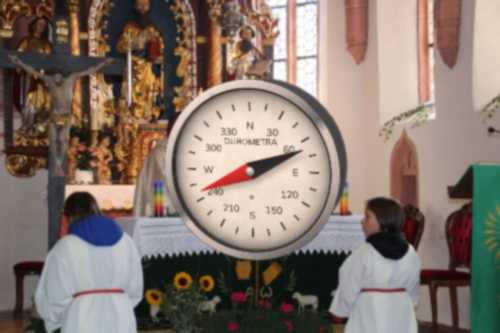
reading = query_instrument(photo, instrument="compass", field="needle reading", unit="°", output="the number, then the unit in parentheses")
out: 247.5 (°)
